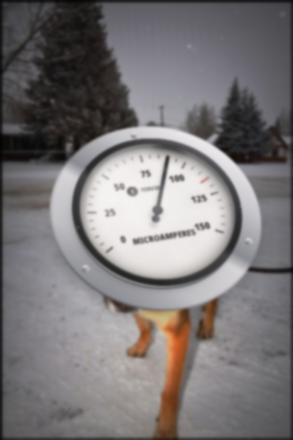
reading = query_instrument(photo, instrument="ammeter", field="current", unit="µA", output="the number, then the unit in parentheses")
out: 90 (µA)
